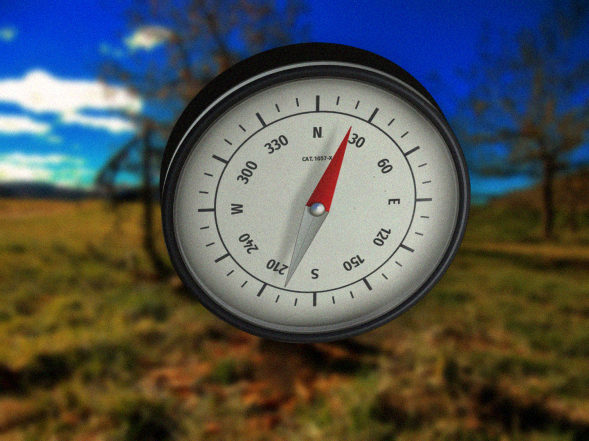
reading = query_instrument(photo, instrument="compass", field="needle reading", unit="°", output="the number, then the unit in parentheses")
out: 20 (°)
